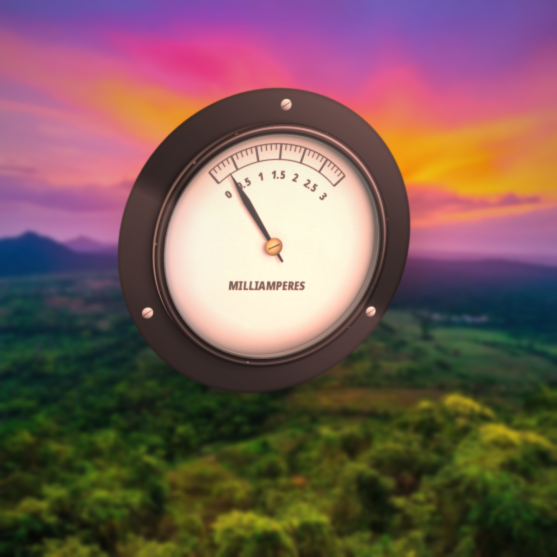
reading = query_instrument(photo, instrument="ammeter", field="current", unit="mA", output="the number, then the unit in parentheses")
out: 0.3 (mA)
